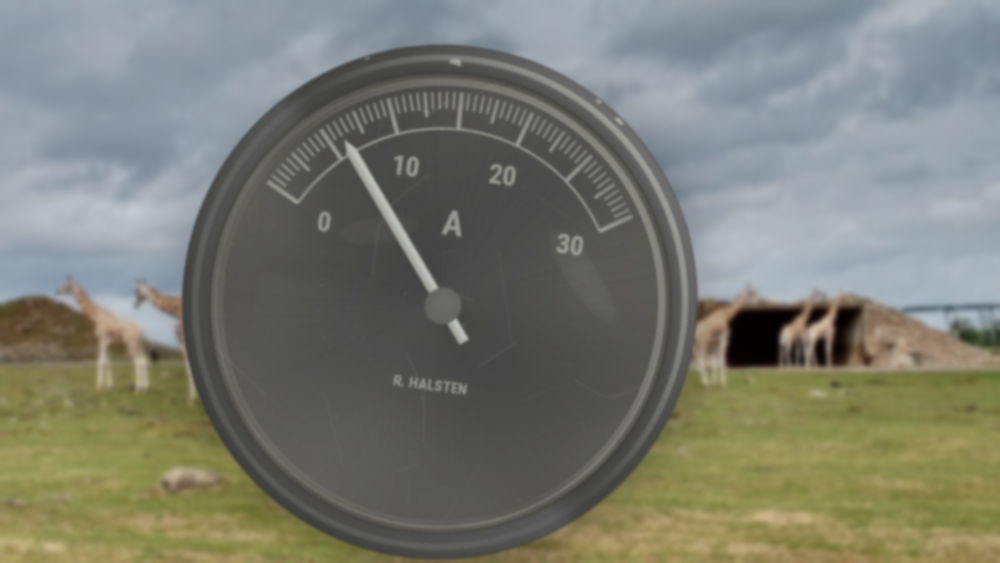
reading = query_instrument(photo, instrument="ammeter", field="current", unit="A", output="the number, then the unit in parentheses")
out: 6 (A)
